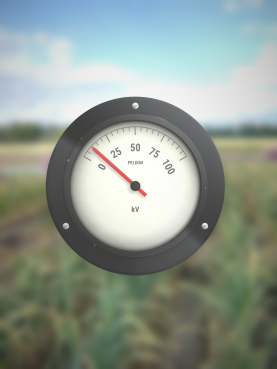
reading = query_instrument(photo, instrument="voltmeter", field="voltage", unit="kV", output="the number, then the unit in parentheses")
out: 10 (kV)
